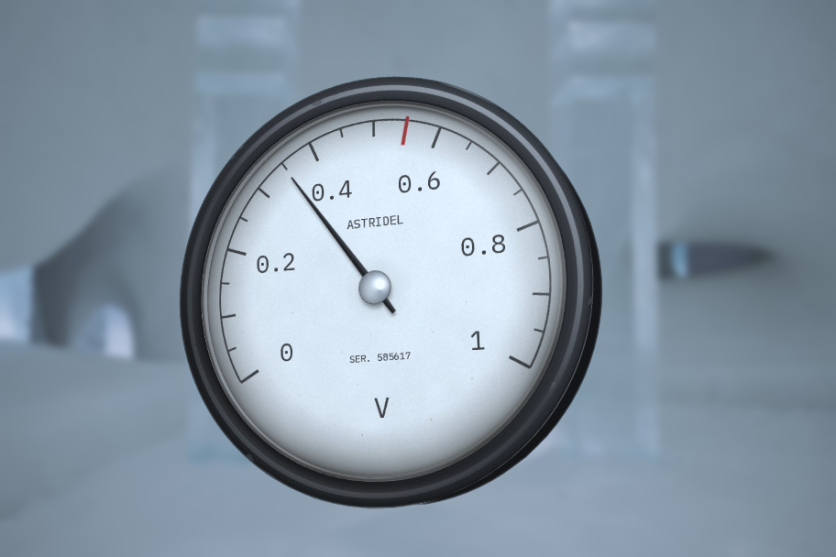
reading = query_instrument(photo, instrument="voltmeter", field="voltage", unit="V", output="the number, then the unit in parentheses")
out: 0.35 (V)
